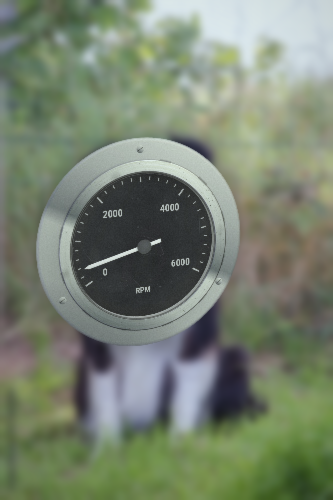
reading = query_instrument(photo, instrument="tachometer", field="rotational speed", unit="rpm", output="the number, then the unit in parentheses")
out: 400 (rpm)
